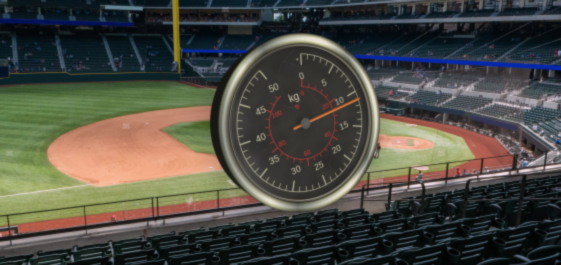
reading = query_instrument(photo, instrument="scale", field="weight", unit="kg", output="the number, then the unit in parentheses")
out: 11 (kg)
